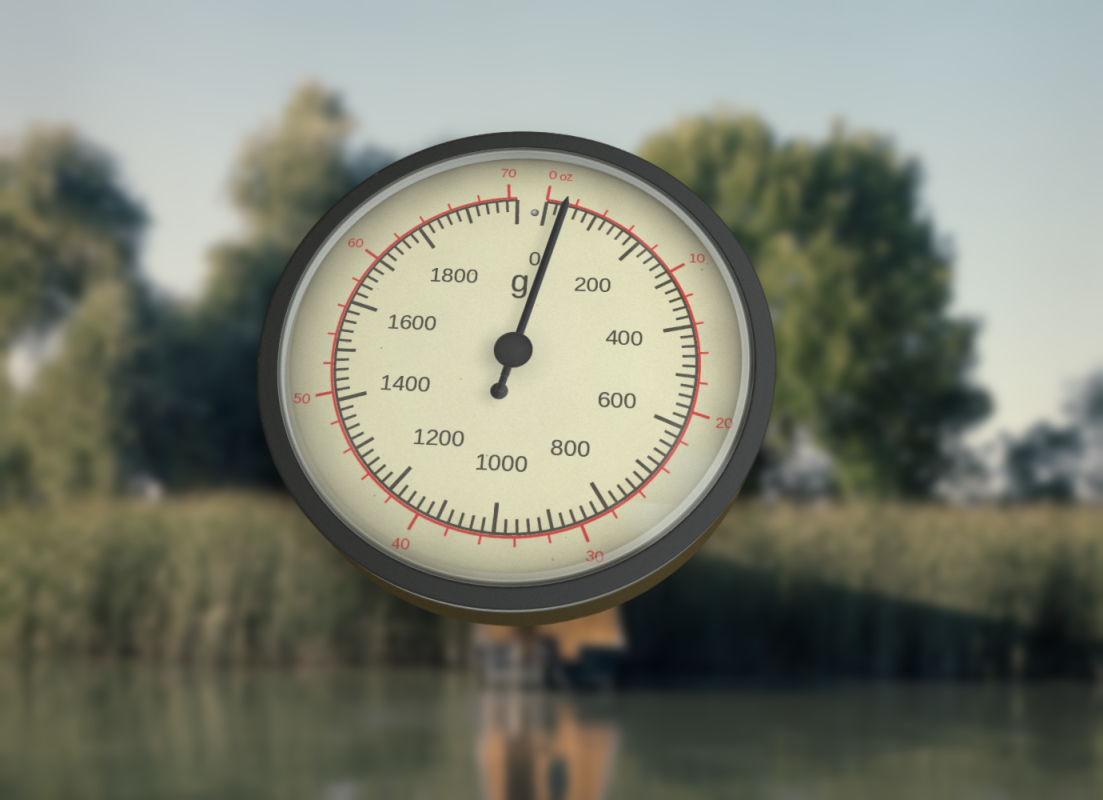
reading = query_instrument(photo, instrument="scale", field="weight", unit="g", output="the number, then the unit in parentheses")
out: 40 (g)
